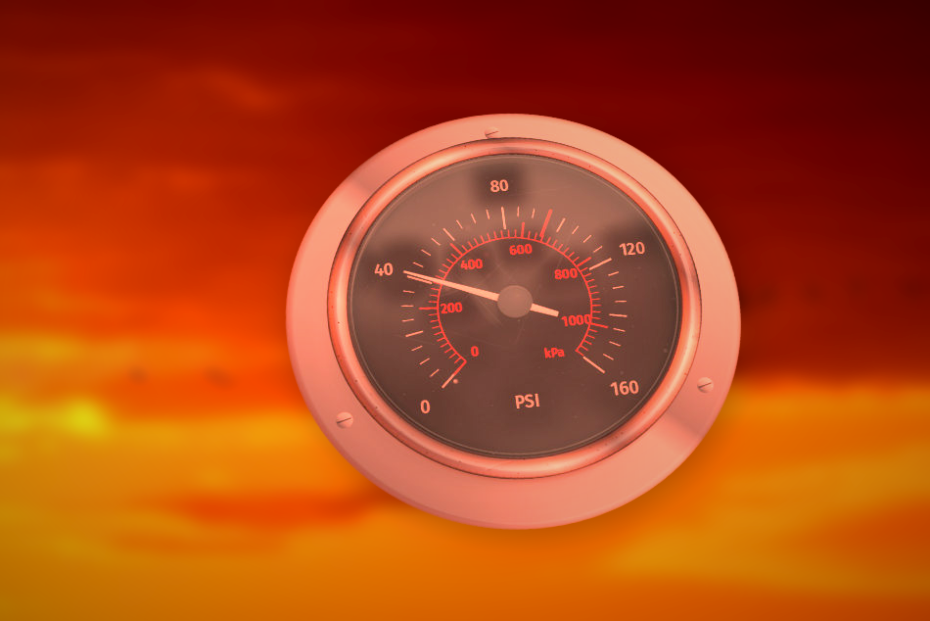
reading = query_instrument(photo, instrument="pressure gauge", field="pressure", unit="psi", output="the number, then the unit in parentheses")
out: 40 (psi)
